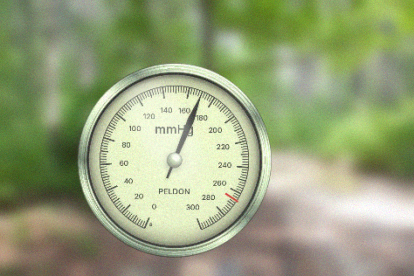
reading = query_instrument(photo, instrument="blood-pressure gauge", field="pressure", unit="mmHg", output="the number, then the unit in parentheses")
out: 170 (mmHg)
